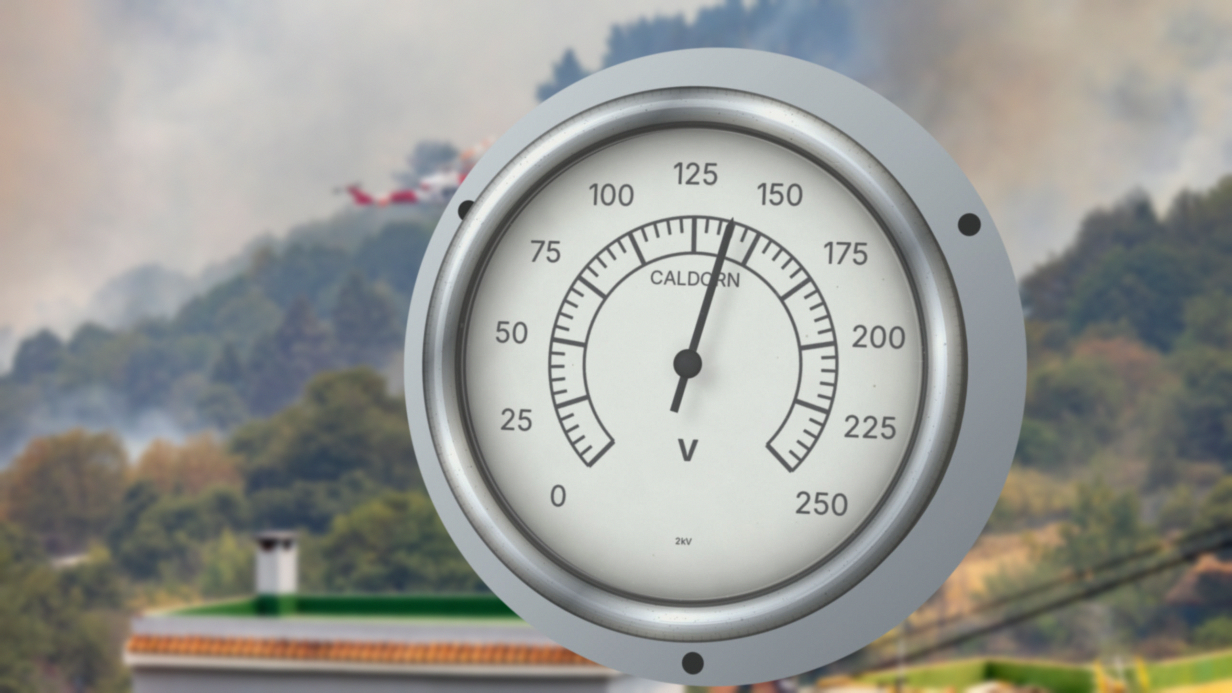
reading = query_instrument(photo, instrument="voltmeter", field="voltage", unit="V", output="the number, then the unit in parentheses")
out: 140 (V)
